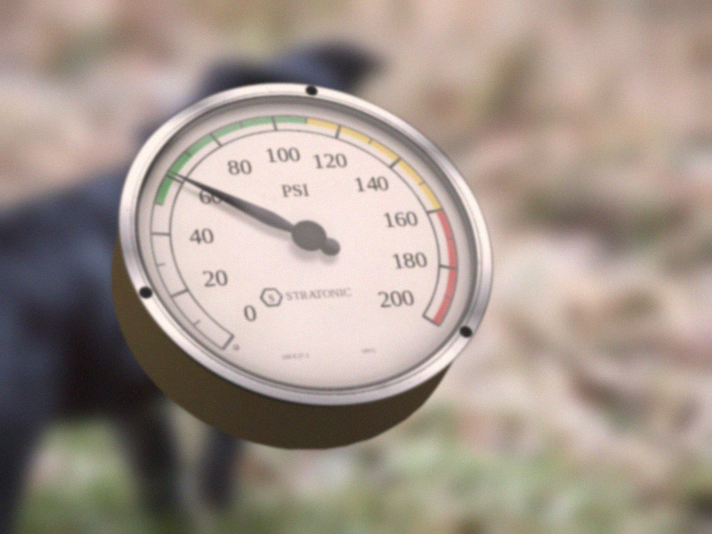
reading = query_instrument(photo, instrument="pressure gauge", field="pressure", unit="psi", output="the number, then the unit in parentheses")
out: 60 (psi)
